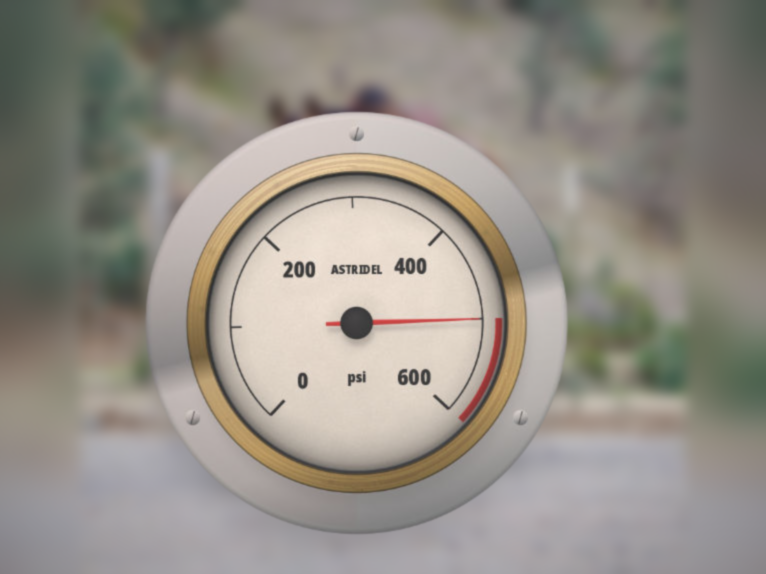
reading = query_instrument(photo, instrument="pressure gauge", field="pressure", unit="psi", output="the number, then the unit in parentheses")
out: 500 (psi)
